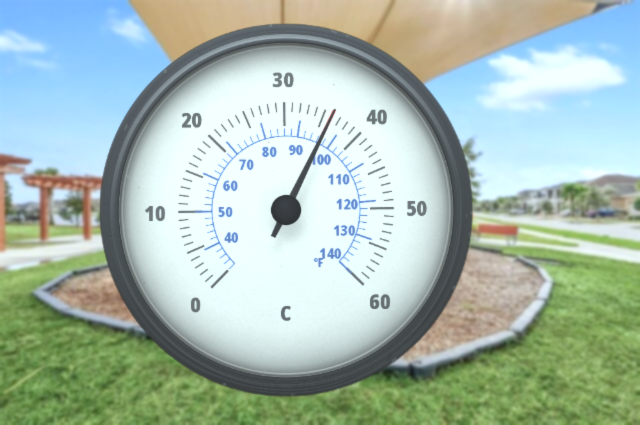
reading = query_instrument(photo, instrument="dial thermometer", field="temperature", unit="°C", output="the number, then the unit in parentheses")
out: 36 (°C)
